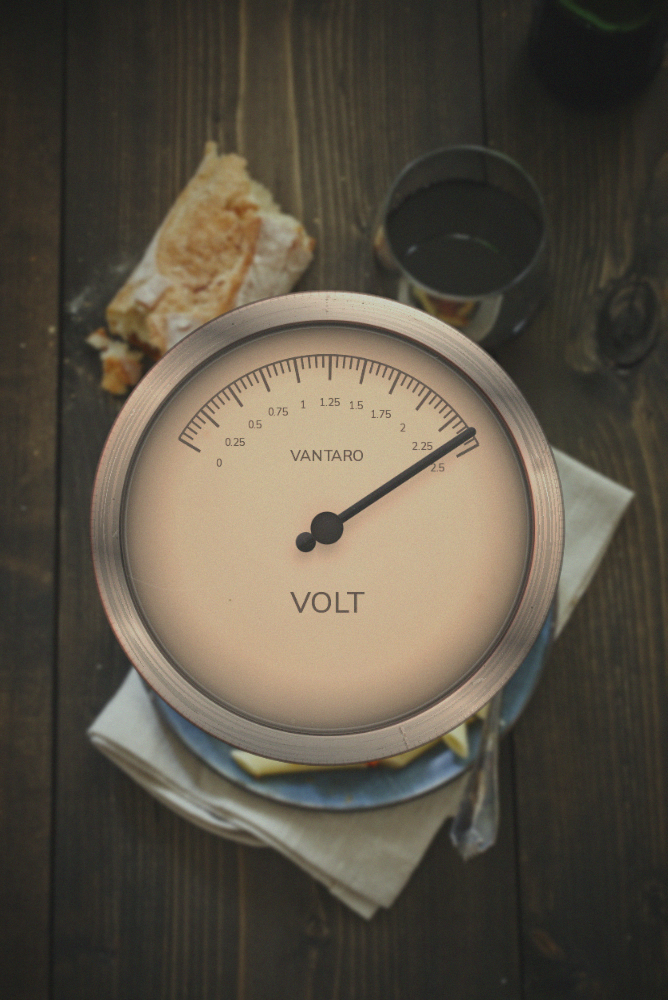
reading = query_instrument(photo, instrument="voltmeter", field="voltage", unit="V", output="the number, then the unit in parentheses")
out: 2.4 (V)
